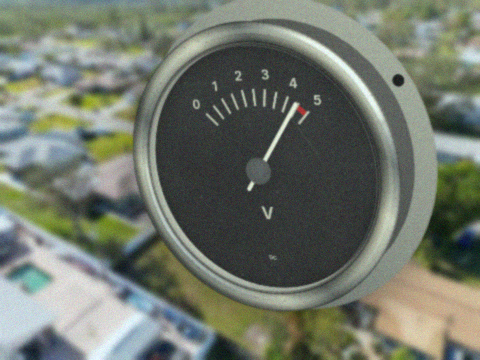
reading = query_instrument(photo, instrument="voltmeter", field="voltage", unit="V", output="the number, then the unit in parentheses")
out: 4.5 (V)
